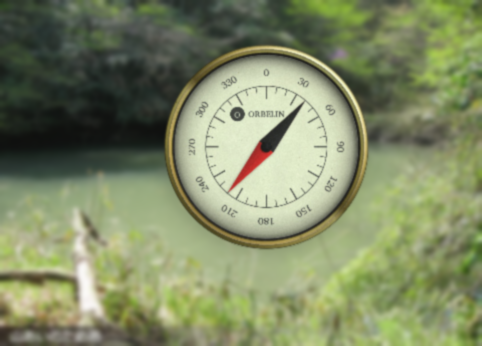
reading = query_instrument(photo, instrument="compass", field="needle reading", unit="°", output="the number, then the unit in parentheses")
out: 220 (°)
